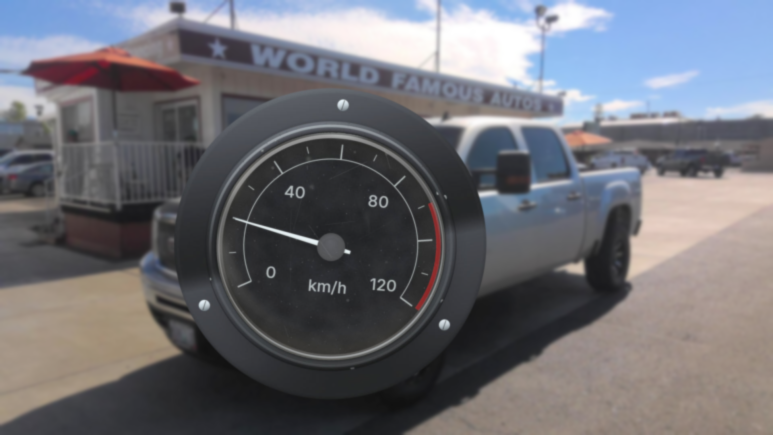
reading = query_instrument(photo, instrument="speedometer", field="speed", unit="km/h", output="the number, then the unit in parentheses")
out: 20 (km/h)
